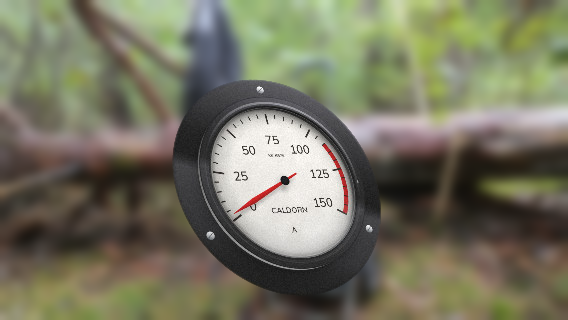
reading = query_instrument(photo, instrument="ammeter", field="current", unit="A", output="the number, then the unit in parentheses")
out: 2.5 (A)
